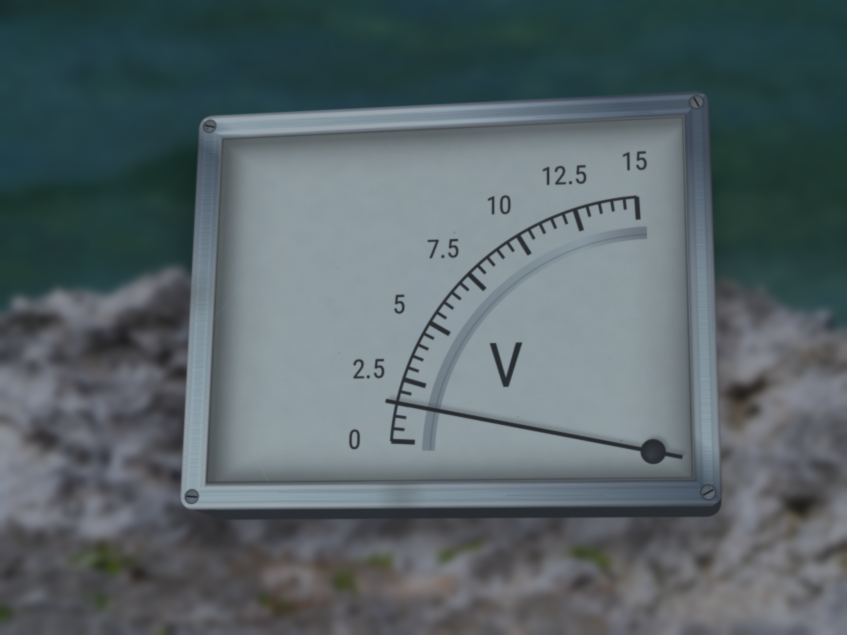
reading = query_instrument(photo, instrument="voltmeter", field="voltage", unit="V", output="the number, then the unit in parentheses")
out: 1.5 (V)
